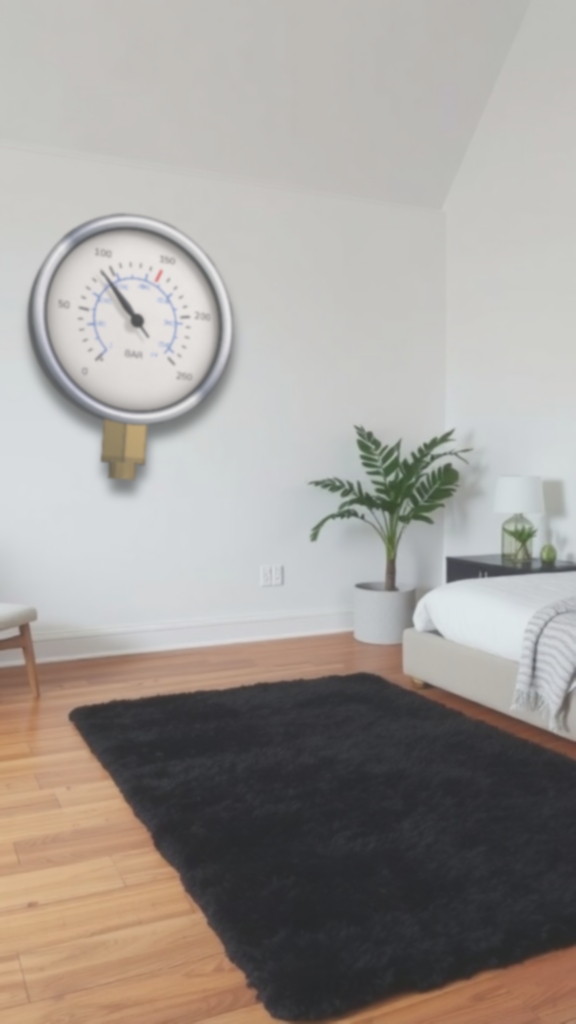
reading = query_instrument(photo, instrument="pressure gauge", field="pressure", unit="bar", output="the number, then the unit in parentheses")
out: 90 (bar)
